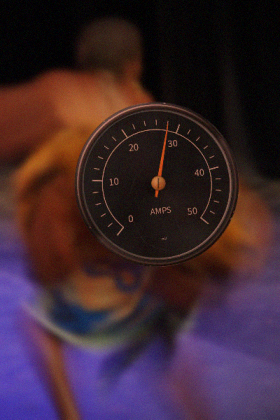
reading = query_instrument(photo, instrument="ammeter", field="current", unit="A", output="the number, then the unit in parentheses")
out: 28 (A)
